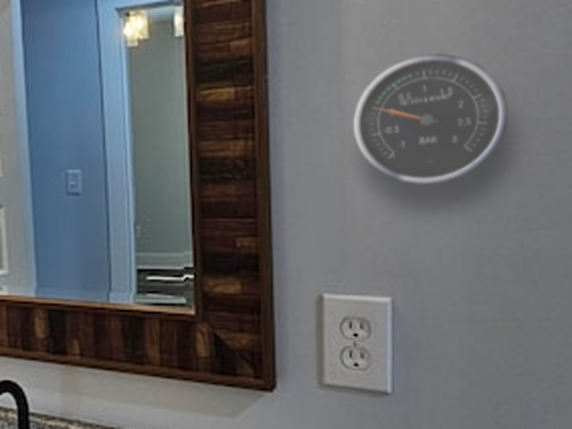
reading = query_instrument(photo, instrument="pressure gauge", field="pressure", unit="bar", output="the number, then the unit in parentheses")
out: 0 (bar)
